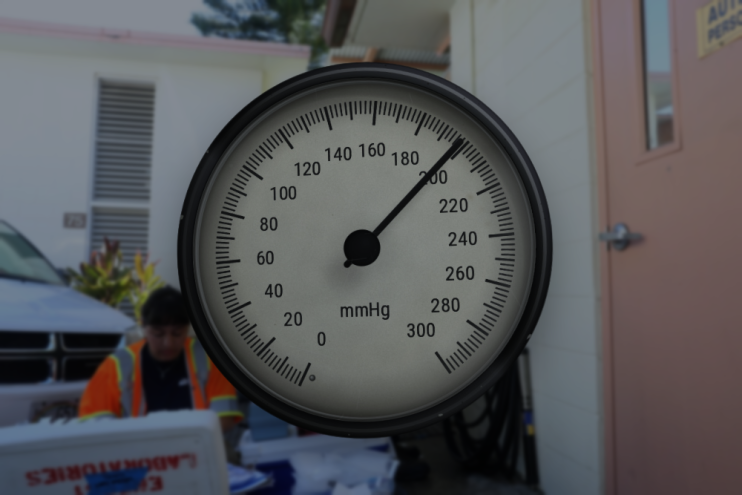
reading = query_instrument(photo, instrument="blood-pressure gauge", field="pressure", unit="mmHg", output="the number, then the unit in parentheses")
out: 198 (mmHg)
